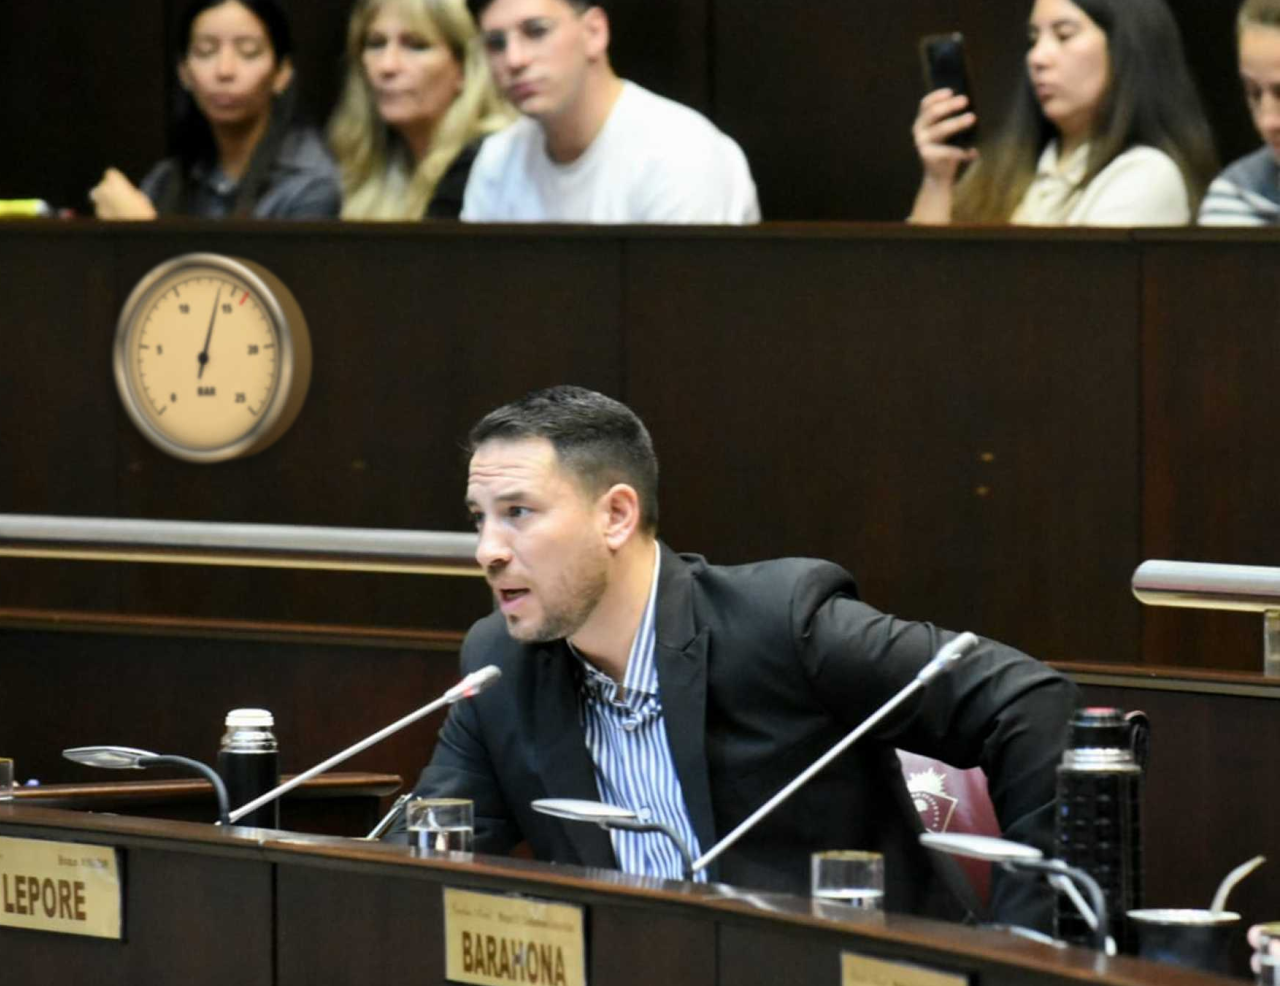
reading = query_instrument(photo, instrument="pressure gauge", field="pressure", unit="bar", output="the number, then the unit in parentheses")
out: 14 (bar)
